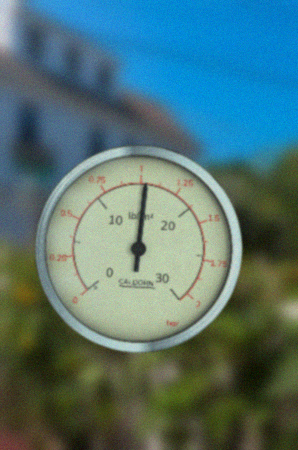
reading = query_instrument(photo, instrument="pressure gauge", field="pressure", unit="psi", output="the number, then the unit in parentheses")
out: 15 (psi)
